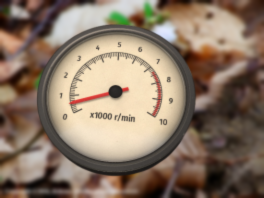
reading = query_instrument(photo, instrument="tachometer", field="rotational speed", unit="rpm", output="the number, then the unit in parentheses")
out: 500 (rpm)
